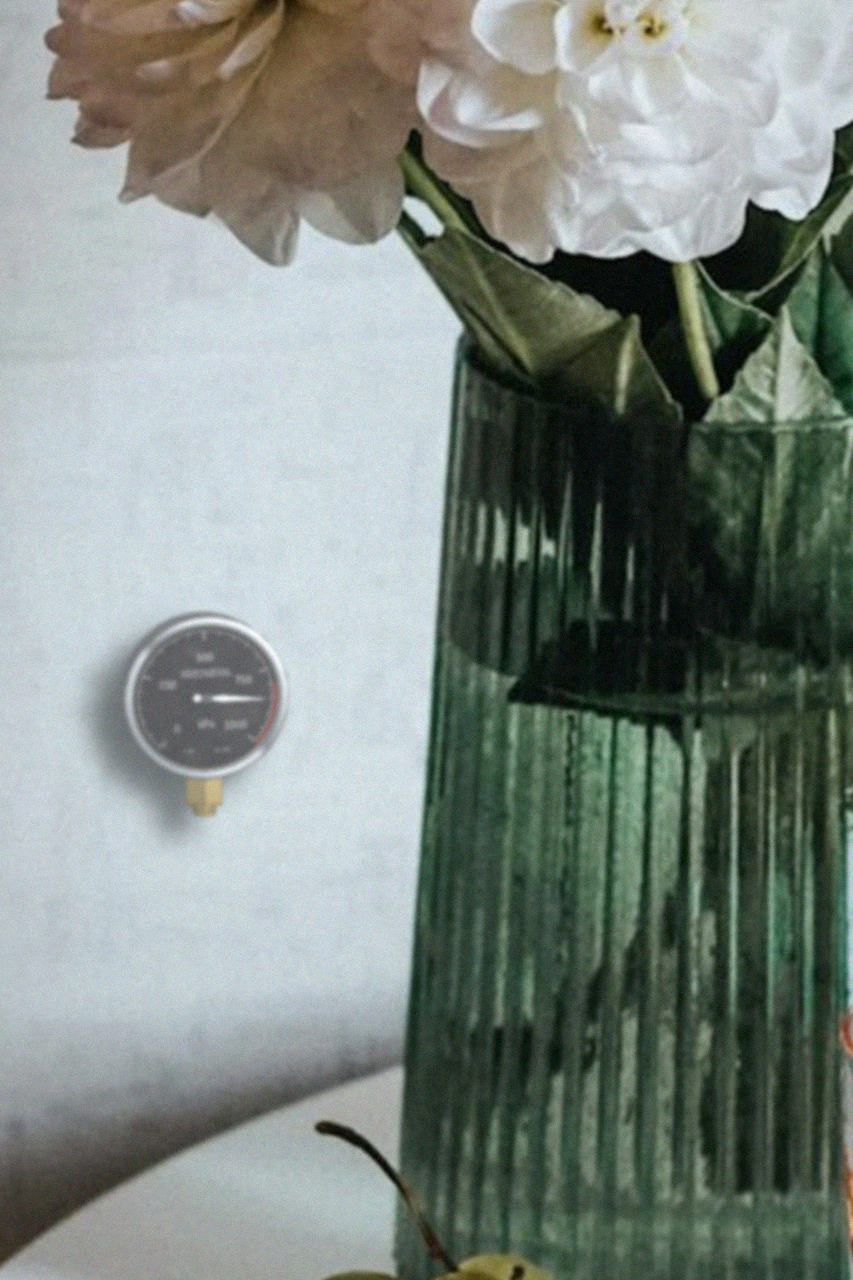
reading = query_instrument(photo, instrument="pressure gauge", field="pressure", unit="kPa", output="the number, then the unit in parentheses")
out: 850 (kPa)
